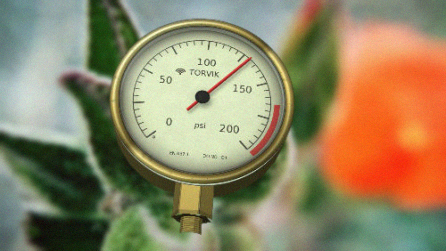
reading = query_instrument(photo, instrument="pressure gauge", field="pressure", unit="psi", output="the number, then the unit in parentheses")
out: 130 (psi)
